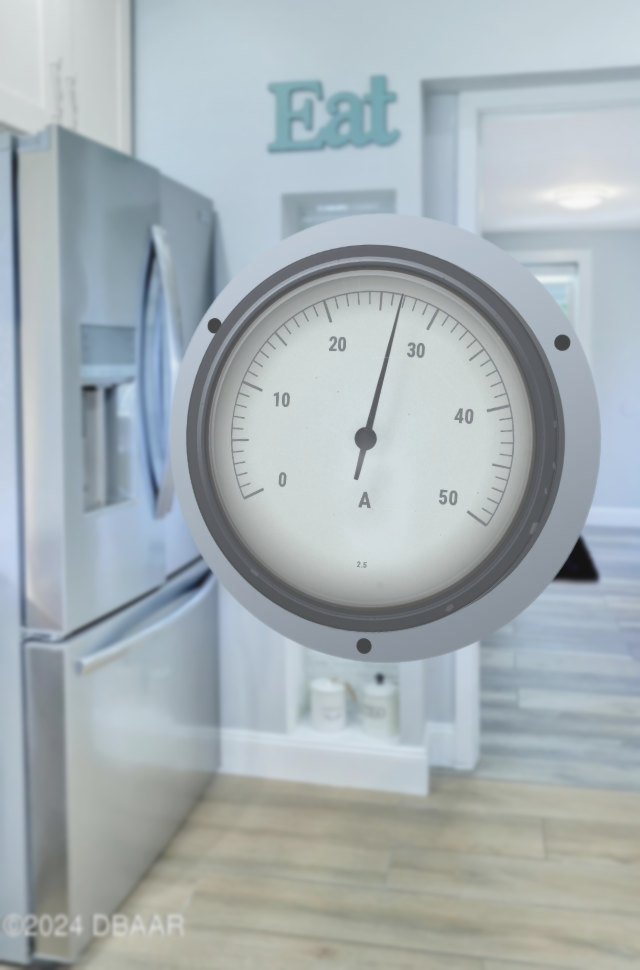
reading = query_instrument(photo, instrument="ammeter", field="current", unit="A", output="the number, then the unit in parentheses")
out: 27 (A)
